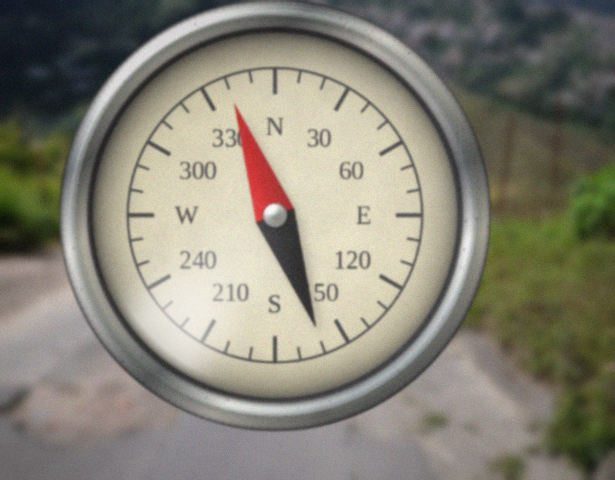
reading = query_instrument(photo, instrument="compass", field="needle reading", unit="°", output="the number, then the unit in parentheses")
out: 340 (°)
